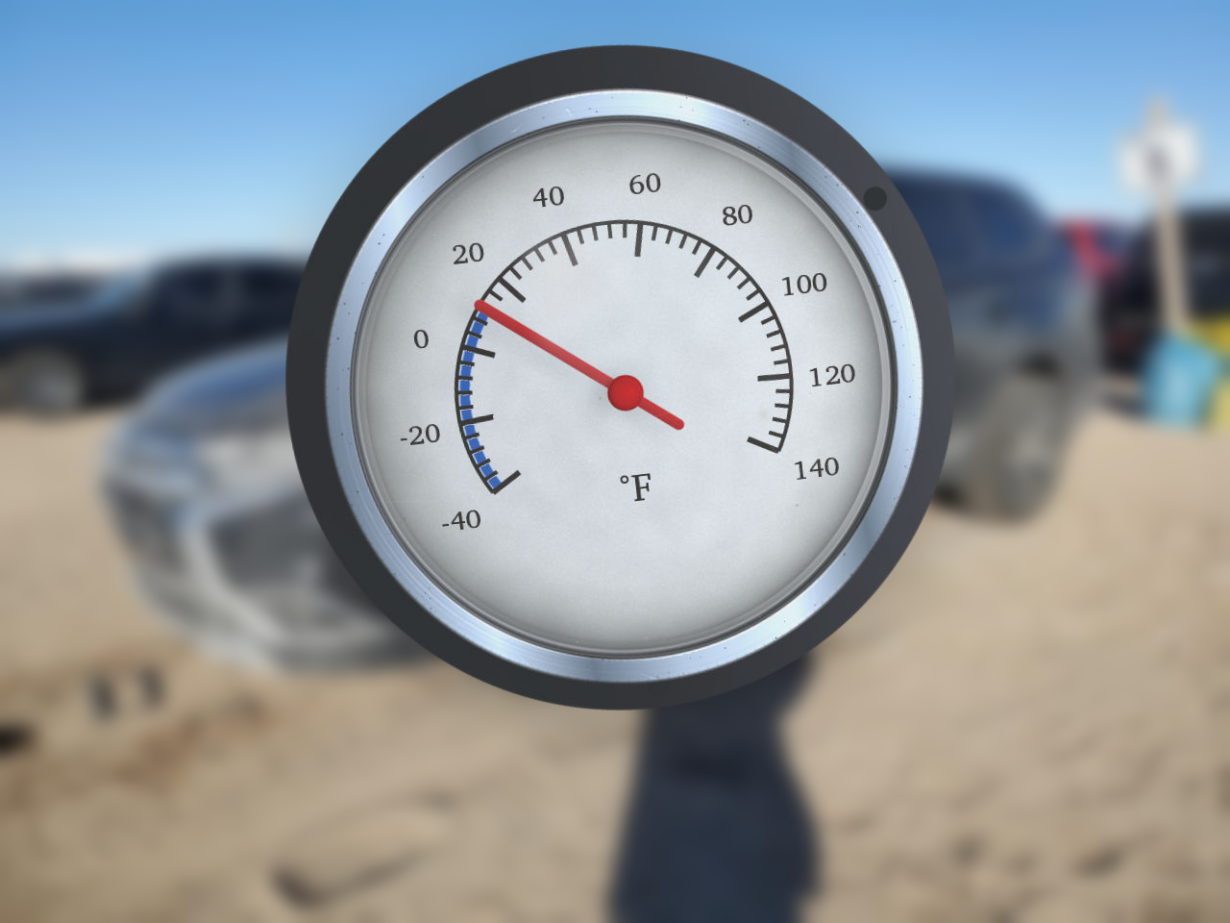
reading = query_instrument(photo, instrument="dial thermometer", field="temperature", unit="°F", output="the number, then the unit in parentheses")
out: 12 (°F)
